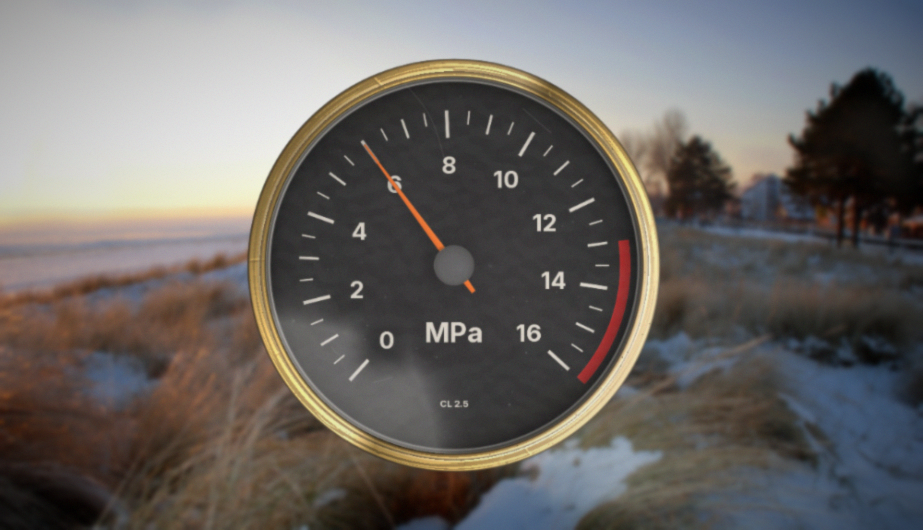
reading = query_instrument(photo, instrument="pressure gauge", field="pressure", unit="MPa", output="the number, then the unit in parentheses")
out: 6 (MPa)
